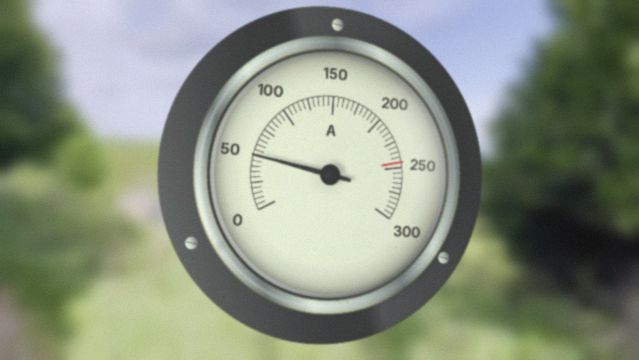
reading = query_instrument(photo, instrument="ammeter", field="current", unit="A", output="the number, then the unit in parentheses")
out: 50 (A)
